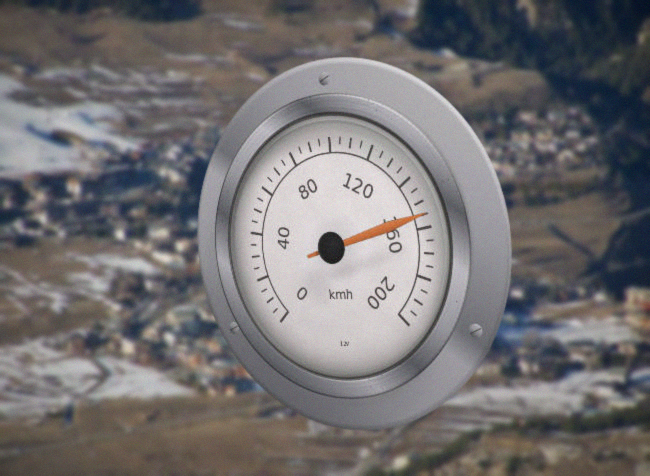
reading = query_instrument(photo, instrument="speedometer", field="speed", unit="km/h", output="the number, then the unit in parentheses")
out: 155 (km/h)
